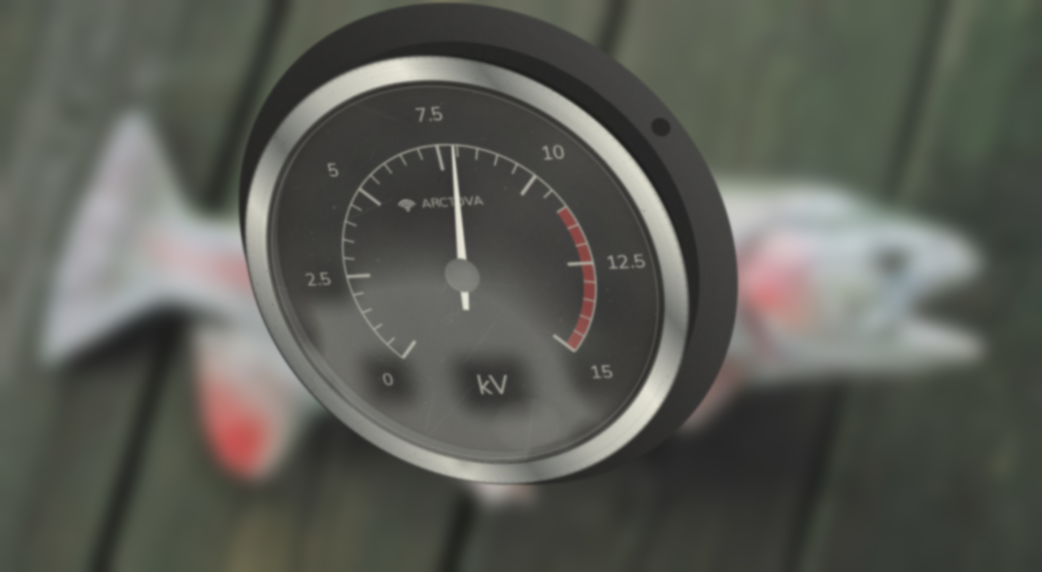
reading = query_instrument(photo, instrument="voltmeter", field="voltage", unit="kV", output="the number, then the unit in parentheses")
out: 8 (kV)
